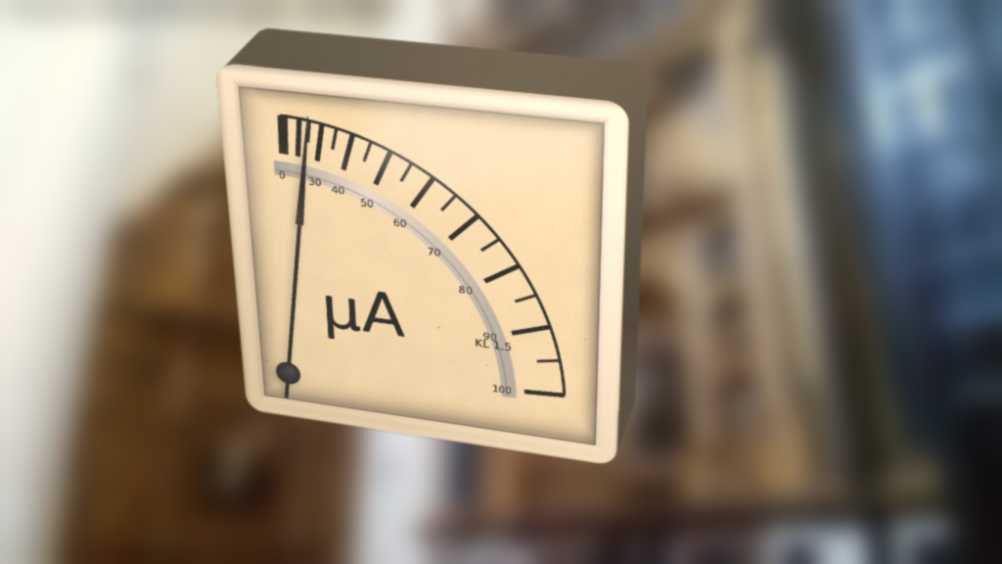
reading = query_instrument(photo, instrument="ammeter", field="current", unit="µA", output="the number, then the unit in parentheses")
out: 25 (µA)
